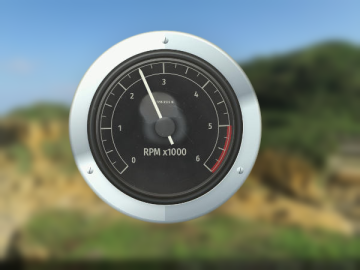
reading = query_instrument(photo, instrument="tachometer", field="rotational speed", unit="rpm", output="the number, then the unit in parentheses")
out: 2500 (rpm)
